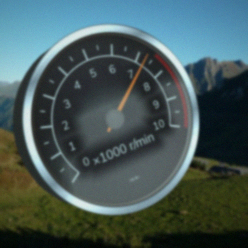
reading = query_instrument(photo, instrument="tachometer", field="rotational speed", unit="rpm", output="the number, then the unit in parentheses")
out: 7250 (rpm)
